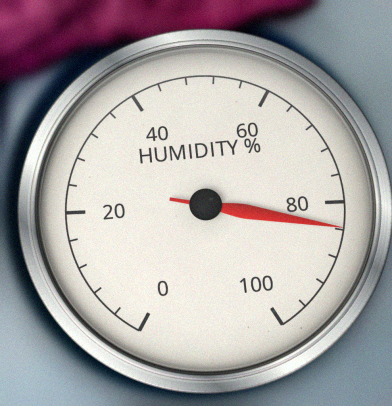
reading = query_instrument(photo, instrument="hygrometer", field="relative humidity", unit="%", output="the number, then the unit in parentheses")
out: 84 (%)
